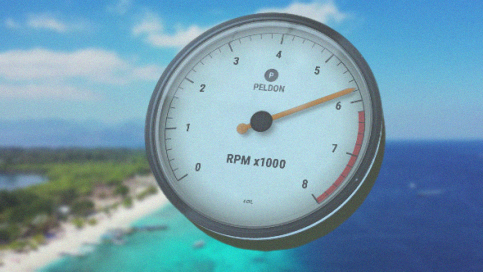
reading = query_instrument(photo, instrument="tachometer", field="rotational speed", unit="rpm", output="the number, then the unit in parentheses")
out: 5800 (rpm)
